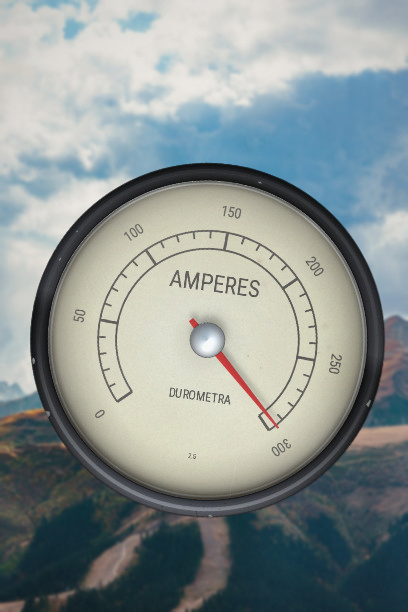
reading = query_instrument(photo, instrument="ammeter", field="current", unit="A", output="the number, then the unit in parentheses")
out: 295 (A)
